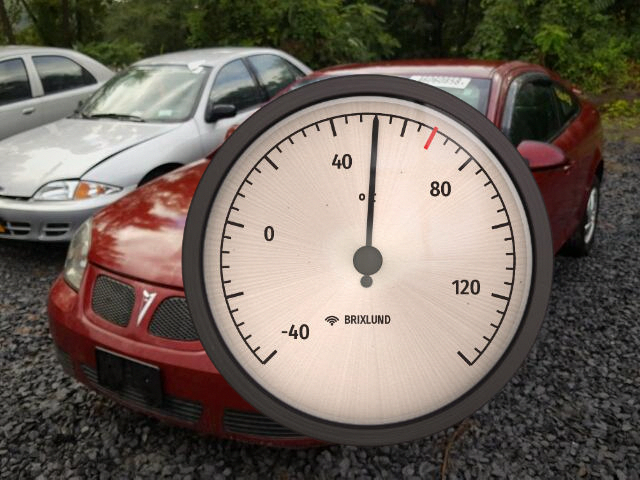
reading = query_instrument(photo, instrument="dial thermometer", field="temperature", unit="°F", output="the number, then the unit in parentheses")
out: 52 (°F)
